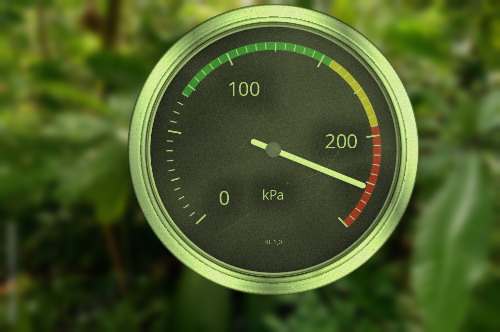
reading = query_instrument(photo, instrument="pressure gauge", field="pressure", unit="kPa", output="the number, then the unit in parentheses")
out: 227.5 (kPa)
